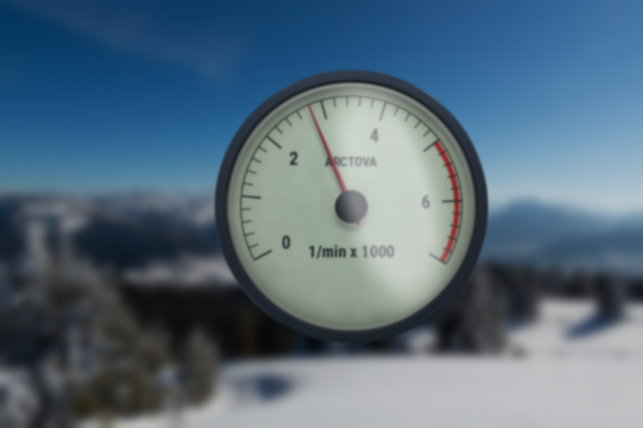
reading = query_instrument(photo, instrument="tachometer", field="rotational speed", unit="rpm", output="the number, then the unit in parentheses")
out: 2800 (rpm)
